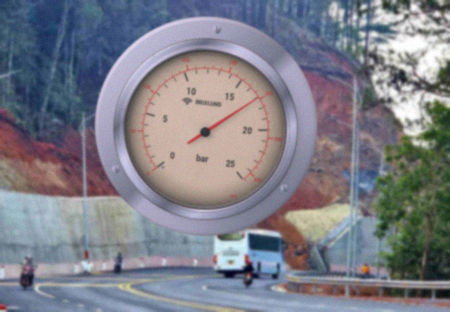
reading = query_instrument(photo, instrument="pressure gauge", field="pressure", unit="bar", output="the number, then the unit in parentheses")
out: 17 (bar)
